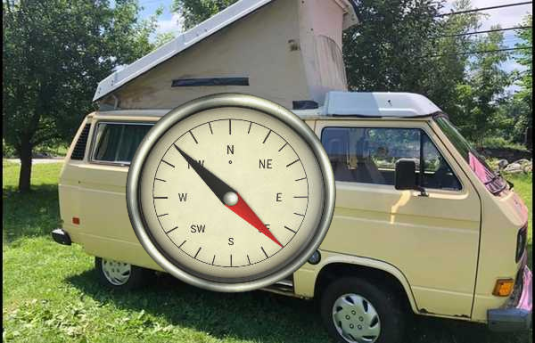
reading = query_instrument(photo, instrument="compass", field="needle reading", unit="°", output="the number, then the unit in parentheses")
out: 135 (°)
